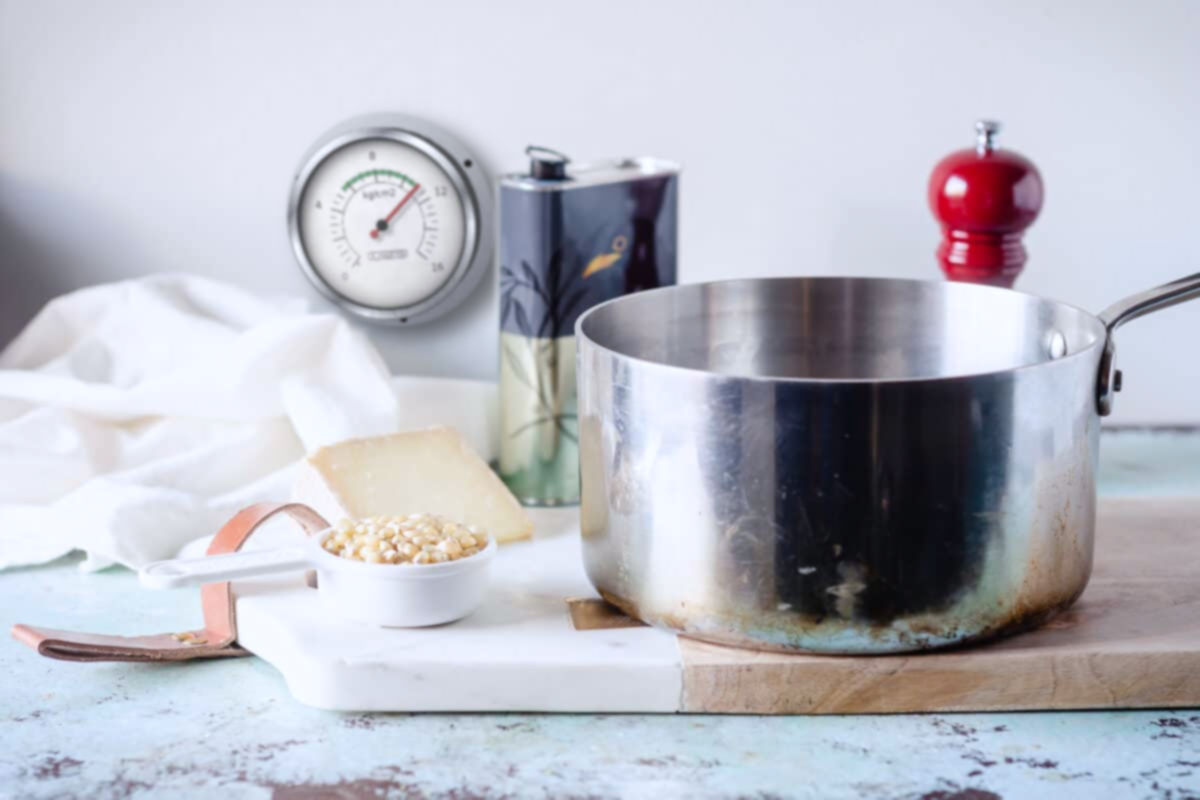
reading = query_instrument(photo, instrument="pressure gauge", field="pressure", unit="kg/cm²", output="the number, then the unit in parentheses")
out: 11 (kg/cm²)
